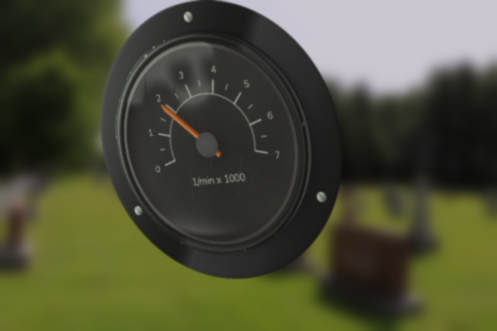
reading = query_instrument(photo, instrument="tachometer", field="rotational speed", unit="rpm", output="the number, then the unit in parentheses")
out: 2000 (rpm)
